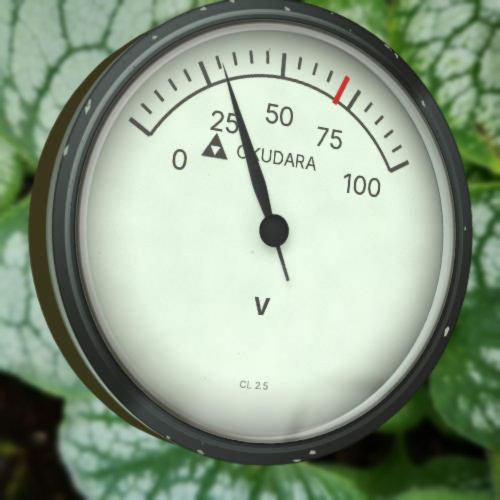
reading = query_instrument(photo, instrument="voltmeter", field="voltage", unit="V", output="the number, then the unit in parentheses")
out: 30 (V)
